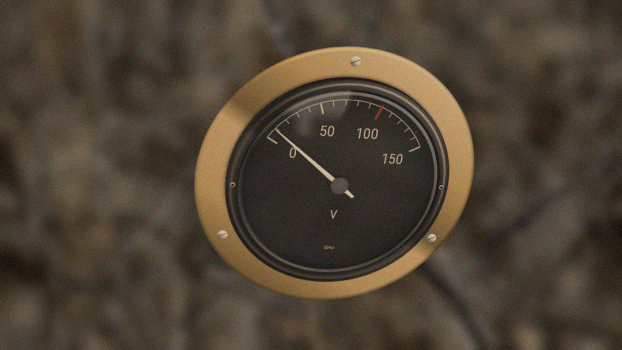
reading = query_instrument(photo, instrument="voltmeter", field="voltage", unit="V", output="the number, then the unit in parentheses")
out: 10 (V)
